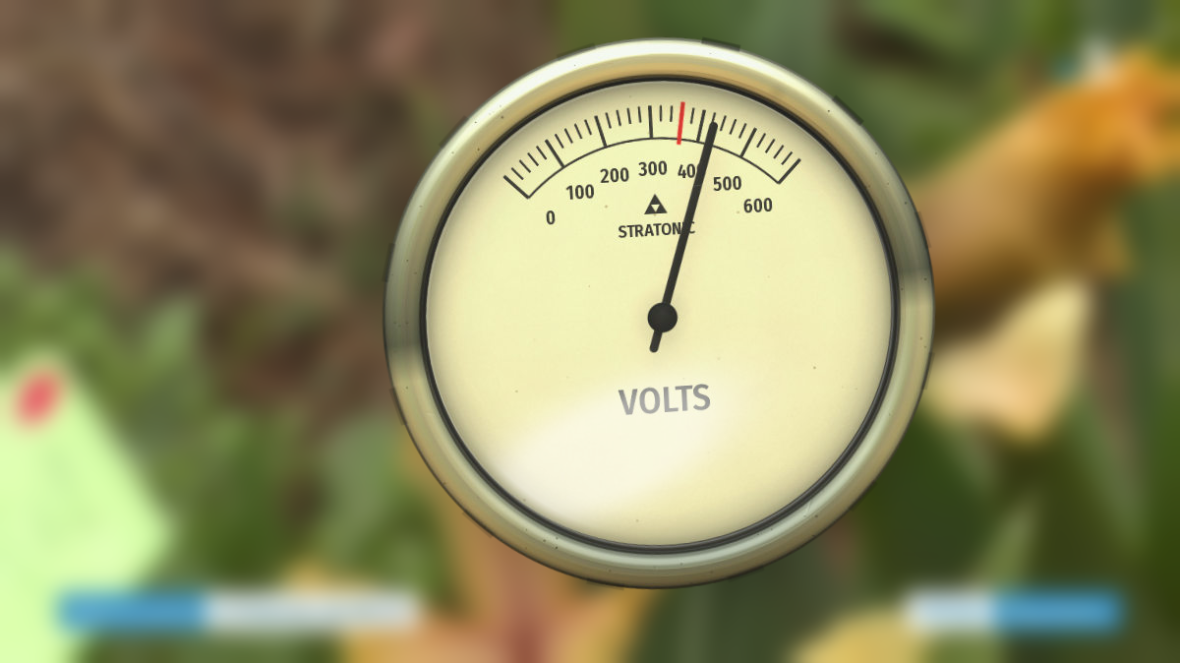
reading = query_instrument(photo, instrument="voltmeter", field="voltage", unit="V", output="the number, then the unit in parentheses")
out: 420 (V)
